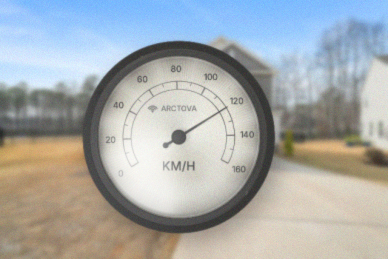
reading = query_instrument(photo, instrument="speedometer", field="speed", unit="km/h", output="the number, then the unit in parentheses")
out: 120 (km/h)
